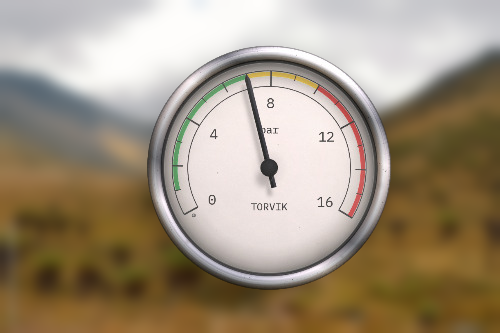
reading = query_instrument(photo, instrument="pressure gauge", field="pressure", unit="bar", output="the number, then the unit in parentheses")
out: 7 (bar)
